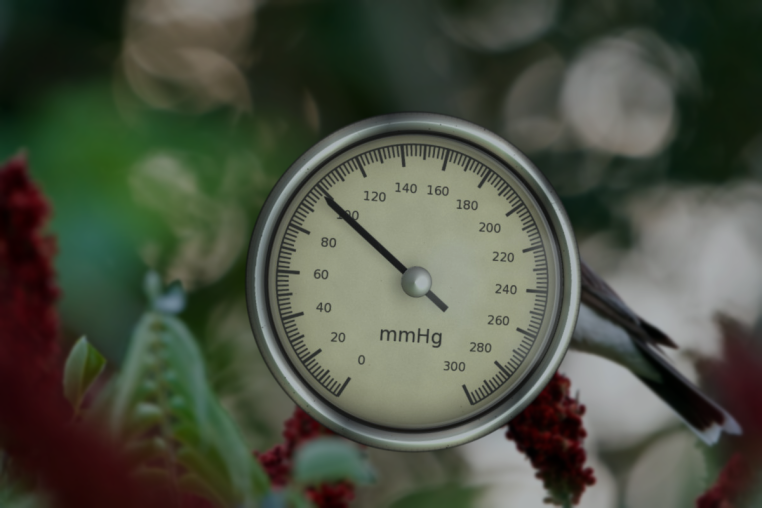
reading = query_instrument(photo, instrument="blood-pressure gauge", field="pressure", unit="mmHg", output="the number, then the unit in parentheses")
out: 98 (mmHg)
